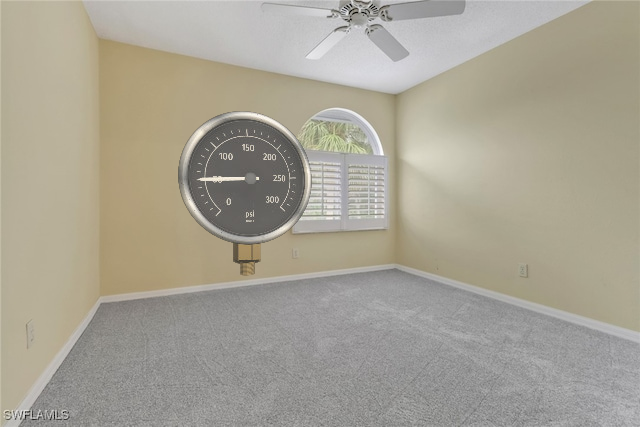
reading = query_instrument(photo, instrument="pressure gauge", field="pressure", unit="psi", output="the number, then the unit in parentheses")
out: 50 (psi)
